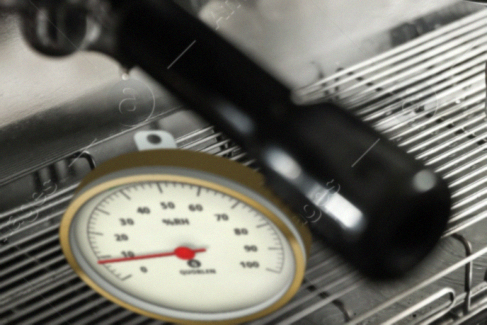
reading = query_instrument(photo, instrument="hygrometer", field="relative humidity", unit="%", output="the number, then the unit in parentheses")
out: 10 (%)
